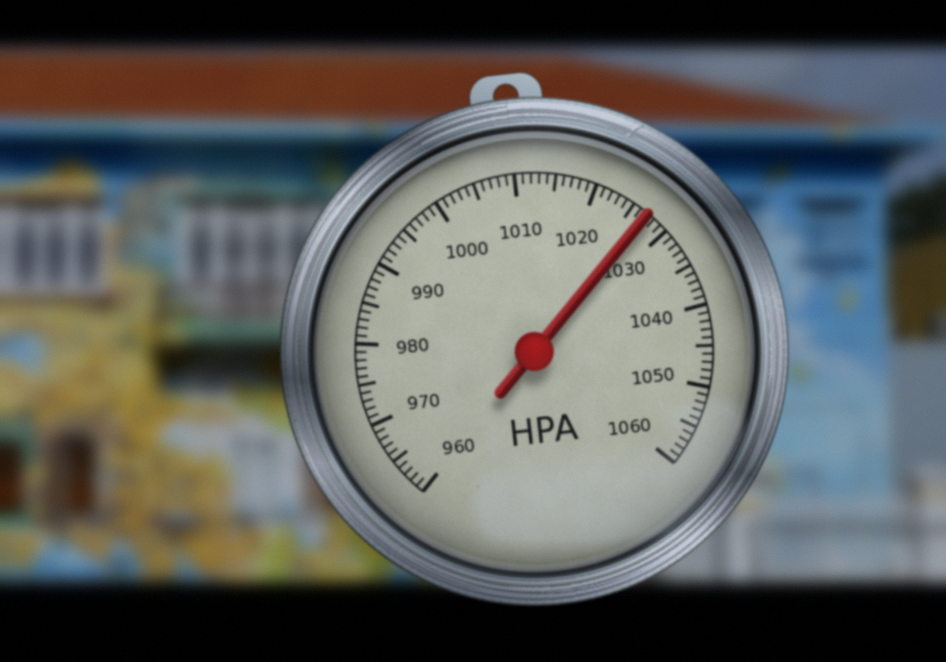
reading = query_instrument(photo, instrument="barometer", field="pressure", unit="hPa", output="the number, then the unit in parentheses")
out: 1027 (hPa)
